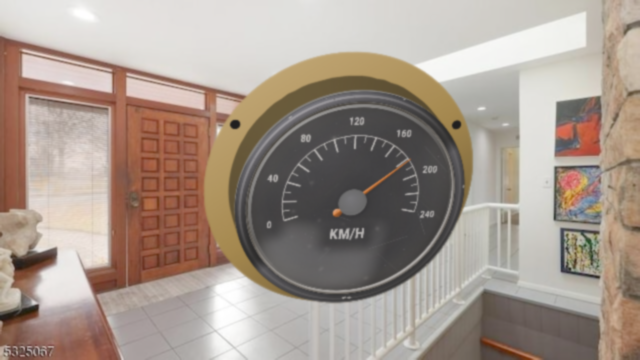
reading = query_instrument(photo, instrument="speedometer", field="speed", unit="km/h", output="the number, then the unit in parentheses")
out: 180 (km/h)
